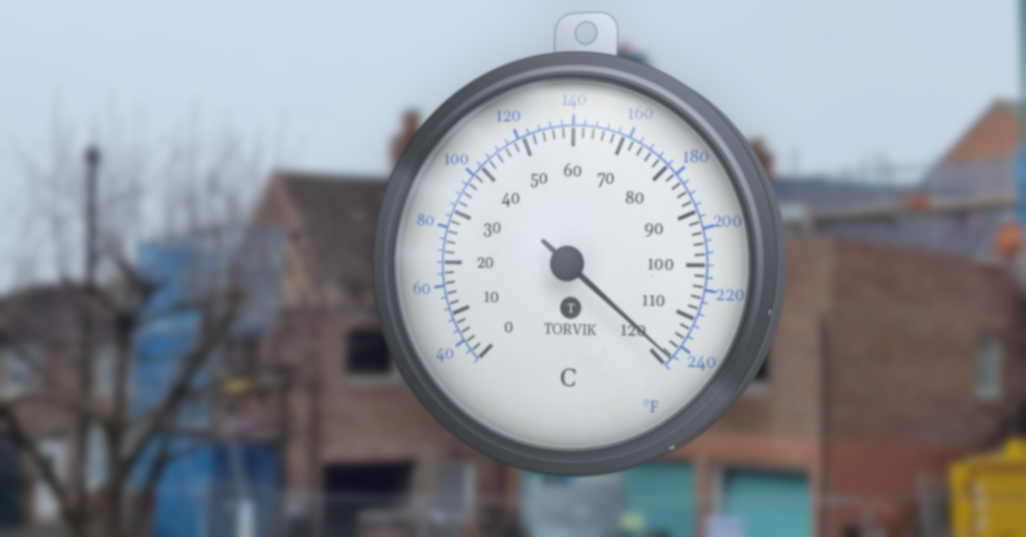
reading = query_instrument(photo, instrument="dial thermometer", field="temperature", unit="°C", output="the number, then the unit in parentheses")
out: 118 (°C)
